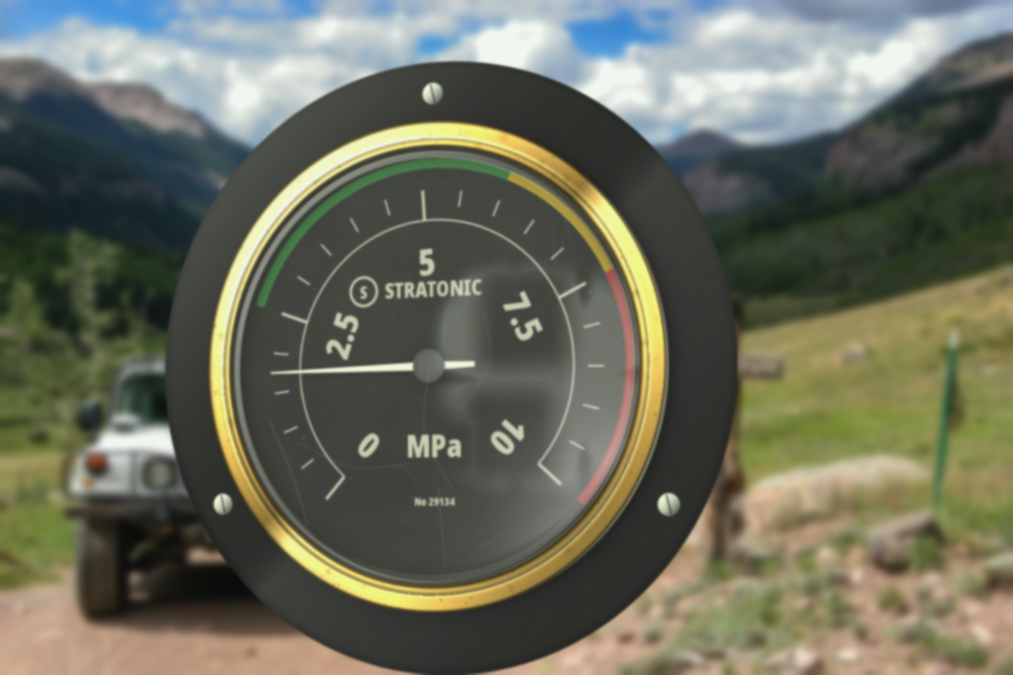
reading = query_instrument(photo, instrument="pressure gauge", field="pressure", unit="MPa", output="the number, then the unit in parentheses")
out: 1.75 (MPa)
